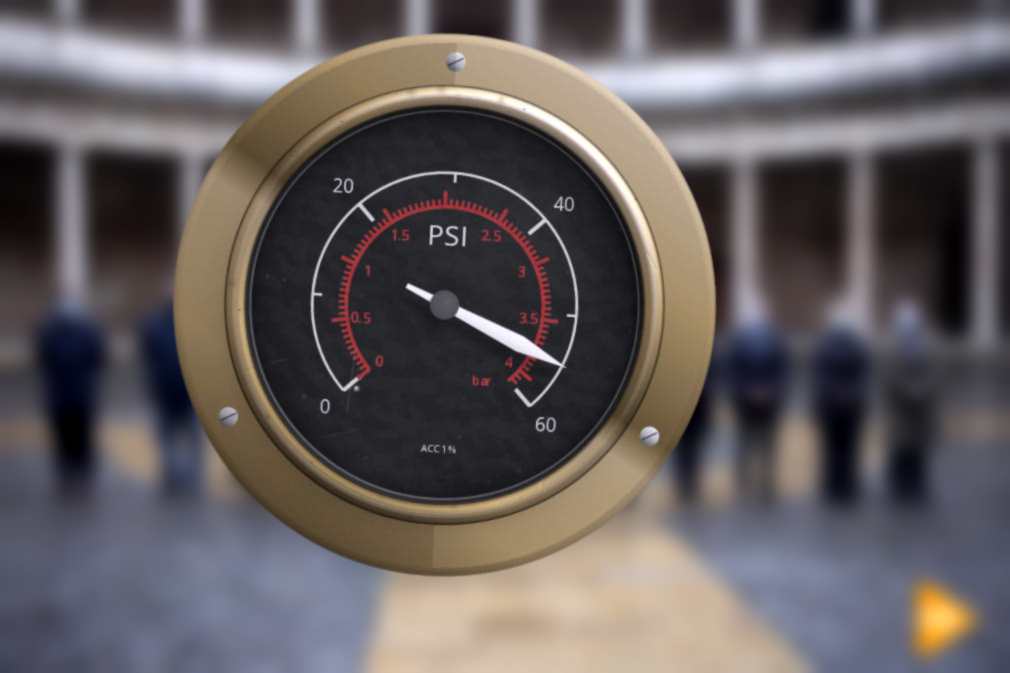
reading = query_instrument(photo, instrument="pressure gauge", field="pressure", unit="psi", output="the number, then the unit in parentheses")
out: 55 (psi)
